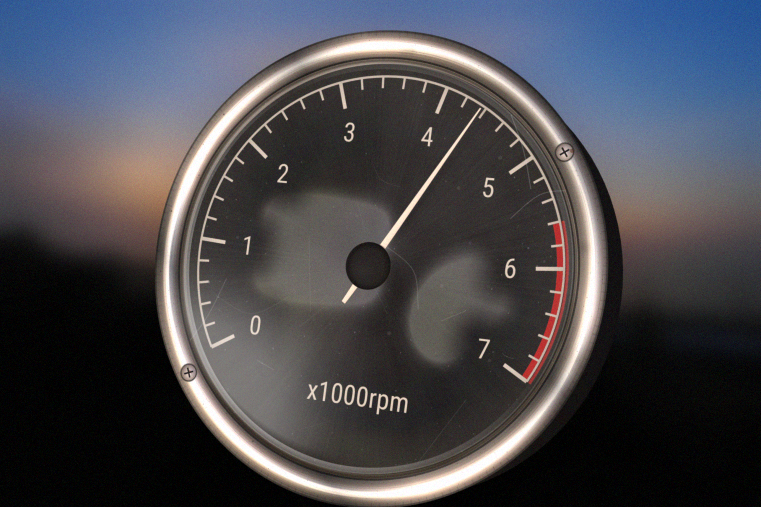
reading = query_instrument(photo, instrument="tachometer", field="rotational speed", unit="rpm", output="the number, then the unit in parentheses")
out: 4400 (rpm)
